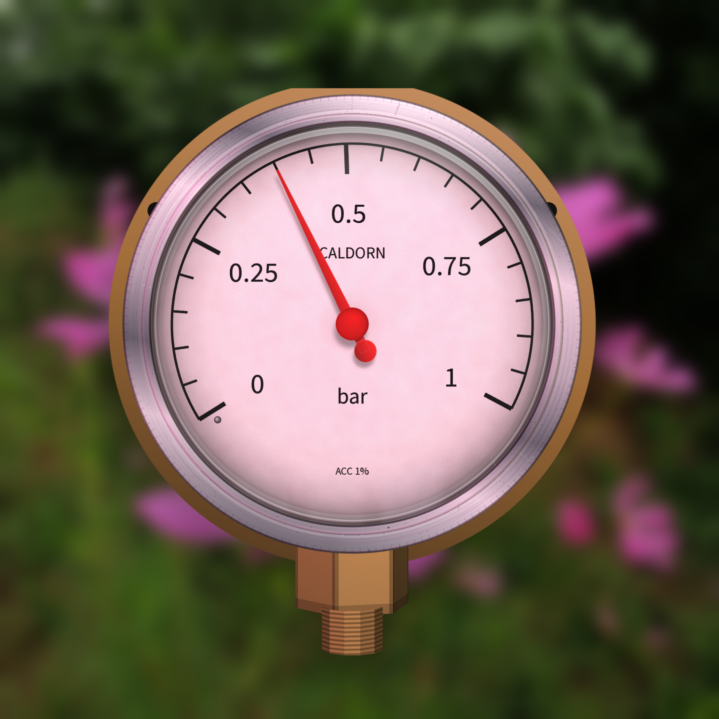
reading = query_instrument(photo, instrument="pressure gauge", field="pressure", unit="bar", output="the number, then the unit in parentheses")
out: 0.4 (bar)
